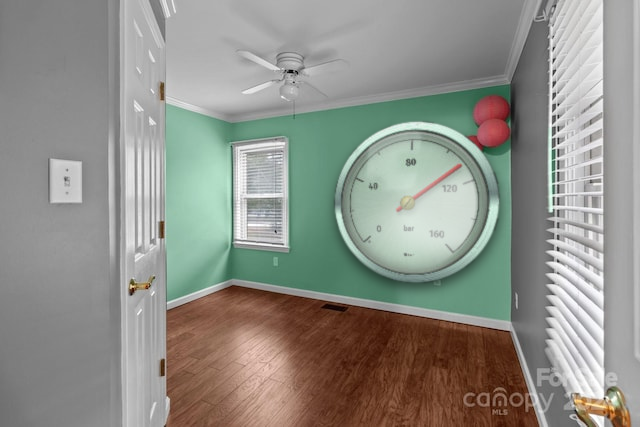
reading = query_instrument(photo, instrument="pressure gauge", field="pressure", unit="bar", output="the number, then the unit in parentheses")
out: 110 (bar)
